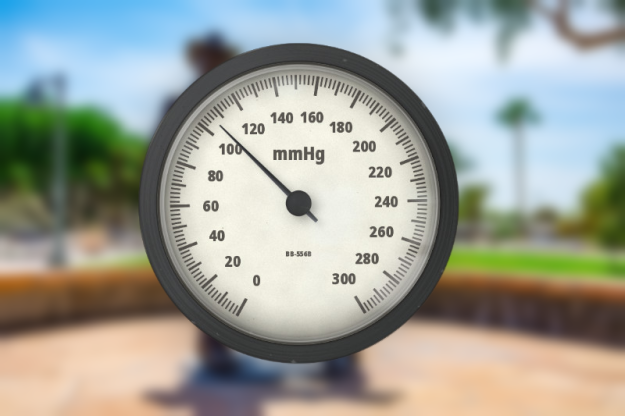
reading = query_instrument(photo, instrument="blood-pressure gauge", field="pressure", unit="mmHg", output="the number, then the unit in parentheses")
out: 106 (mmHg)
